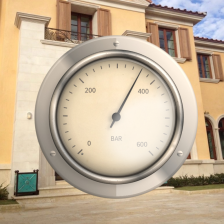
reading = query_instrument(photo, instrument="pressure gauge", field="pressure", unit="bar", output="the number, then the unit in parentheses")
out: 360 (bar)
